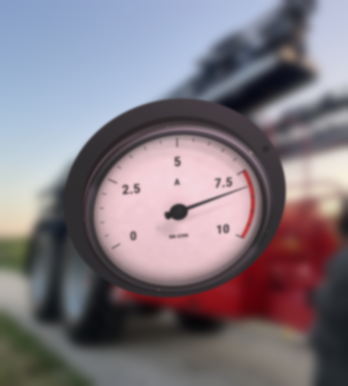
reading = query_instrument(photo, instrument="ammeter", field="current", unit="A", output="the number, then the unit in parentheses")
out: 8 (A)
